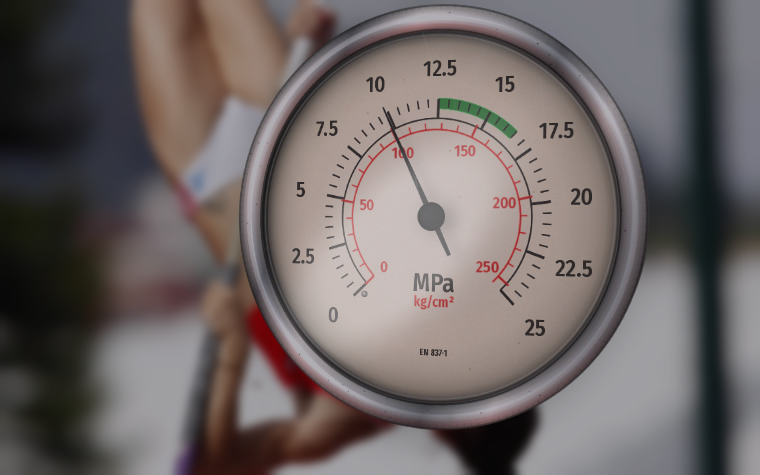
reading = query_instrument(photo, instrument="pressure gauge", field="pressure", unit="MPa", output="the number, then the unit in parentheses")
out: 10 (MPa)
